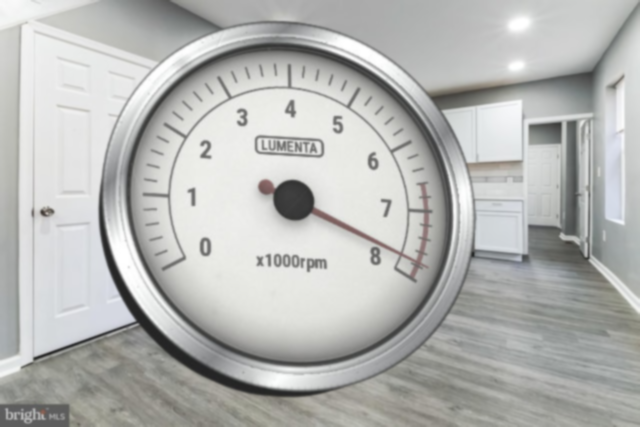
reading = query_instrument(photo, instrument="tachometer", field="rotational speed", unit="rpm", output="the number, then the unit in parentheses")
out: 7800 (rpm)
